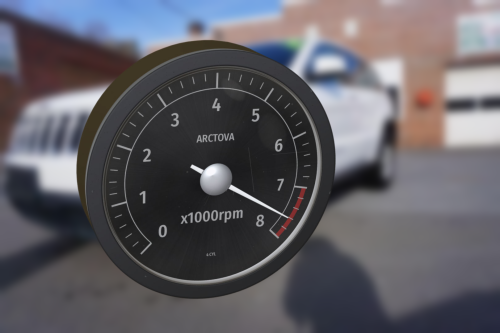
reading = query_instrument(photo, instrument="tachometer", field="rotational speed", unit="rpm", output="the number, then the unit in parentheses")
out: 7600 (rpm)
